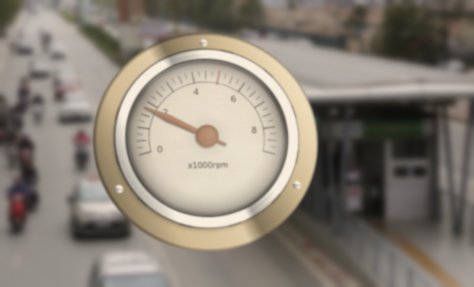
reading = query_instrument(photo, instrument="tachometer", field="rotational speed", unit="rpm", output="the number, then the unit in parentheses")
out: 1750 (rpm)
